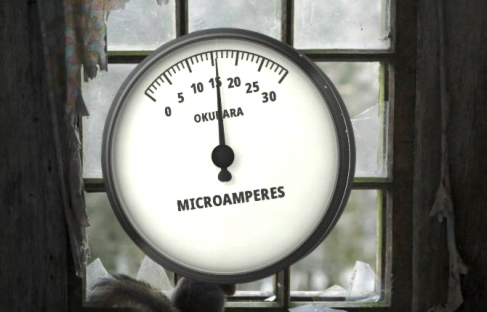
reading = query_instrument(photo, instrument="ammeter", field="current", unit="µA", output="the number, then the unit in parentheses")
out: 16 (µA)
